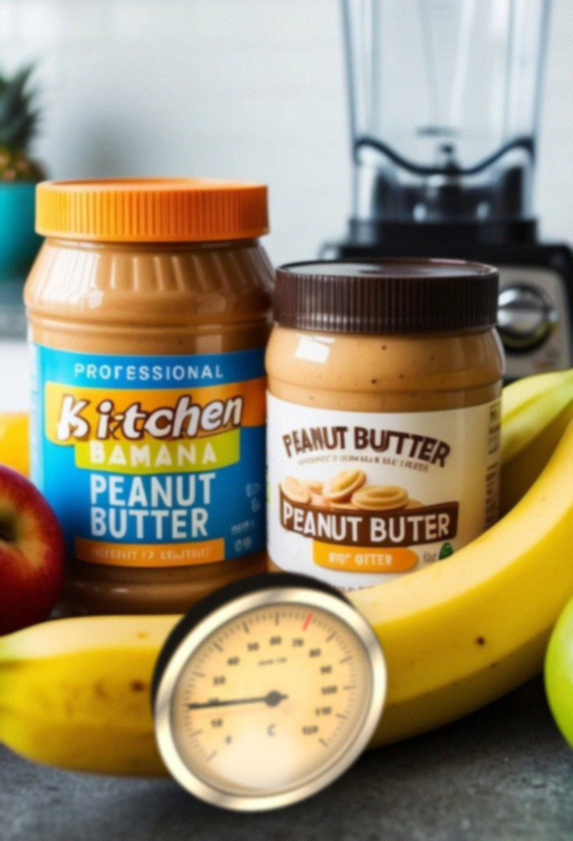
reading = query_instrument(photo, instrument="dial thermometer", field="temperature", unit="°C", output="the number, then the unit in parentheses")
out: 20 (°C)
